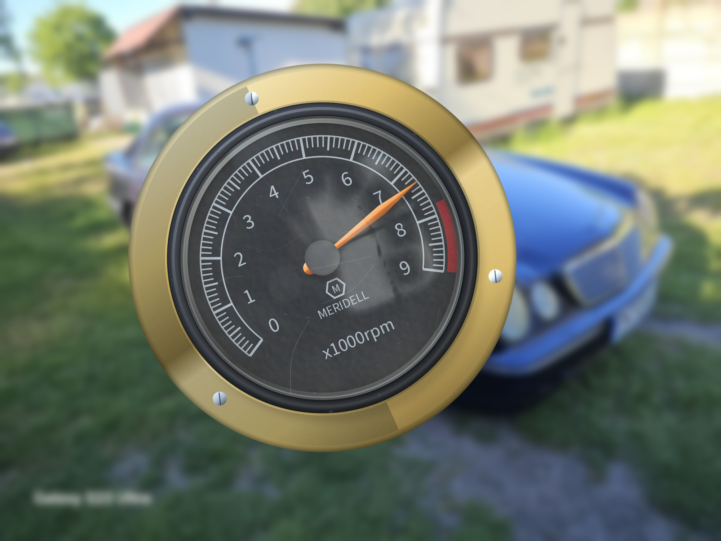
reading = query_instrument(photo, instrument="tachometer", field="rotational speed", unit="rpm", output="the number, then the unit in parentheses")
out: 7300 (rpm)
